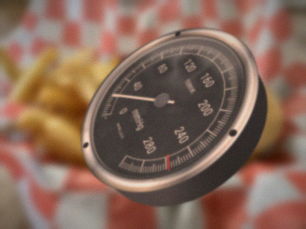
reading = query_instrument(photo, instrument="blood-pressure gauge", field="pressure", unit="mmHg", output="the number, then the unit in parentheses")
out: 20 (mmHg)
